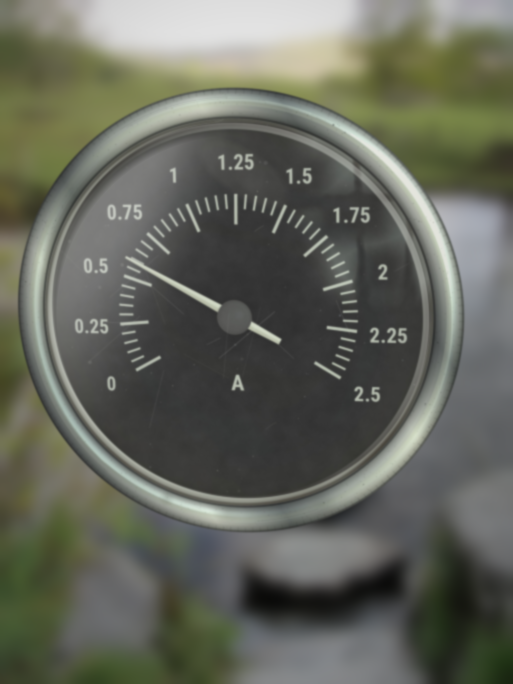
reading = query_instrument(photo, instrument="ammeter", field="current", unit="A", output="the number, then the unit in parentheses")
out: 0.6 (A)
